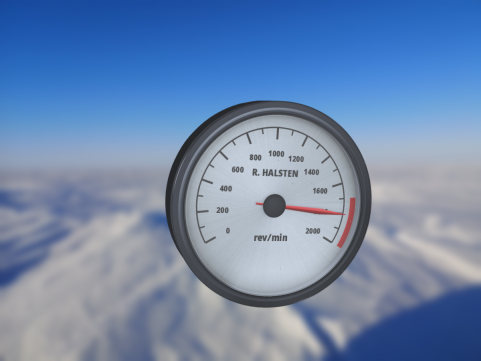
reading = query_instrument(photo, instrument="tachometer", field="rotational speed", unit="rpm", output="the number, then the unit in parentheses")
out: 1800 (rpm)
